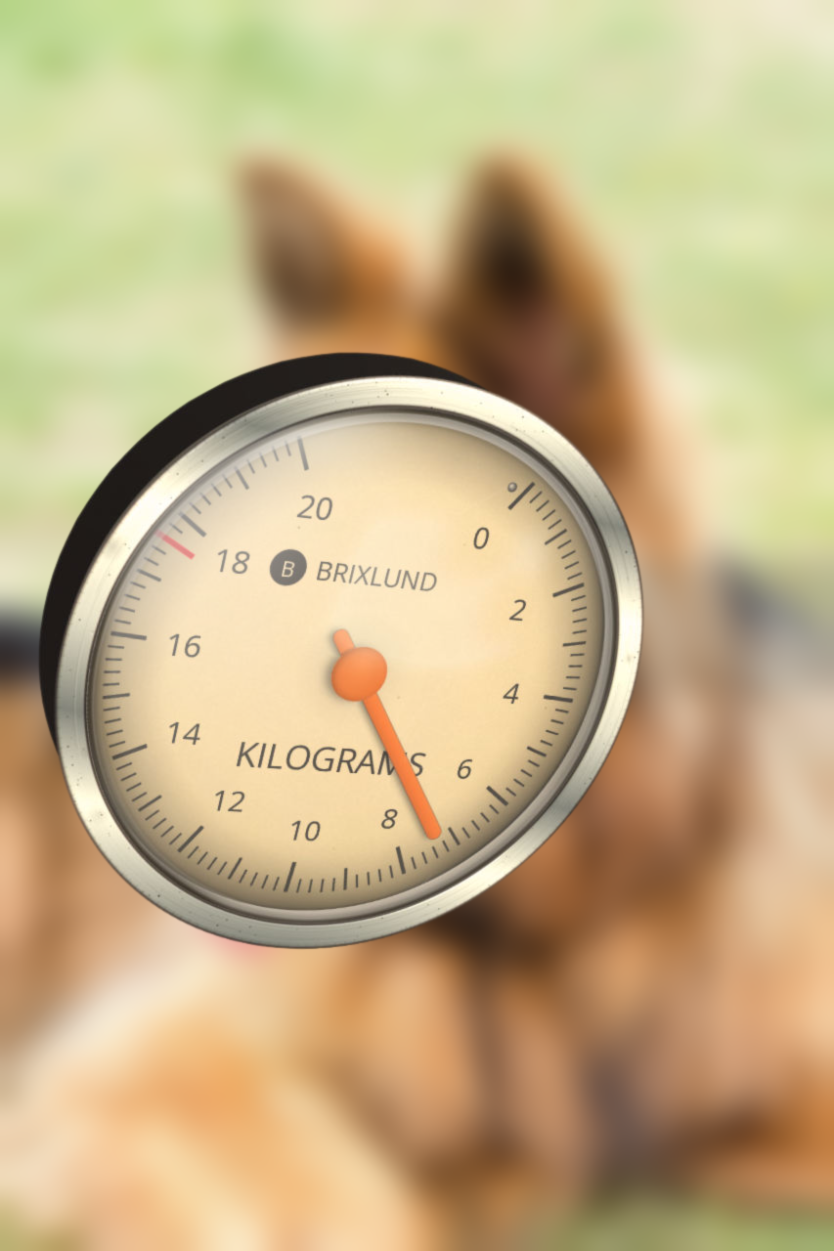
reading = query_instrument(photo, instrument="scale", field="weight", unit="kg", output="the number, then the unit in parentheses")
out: 7.3 (kg)
